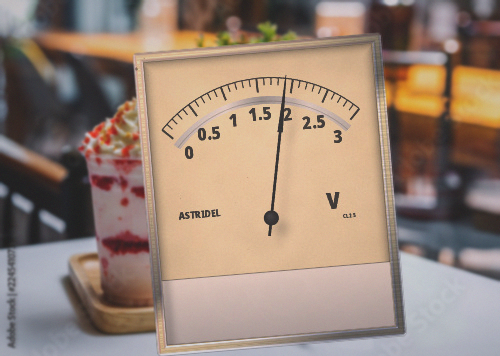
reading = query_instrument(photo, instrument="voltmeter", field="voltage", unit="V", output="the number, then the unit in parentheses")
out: 1.9 (V)
